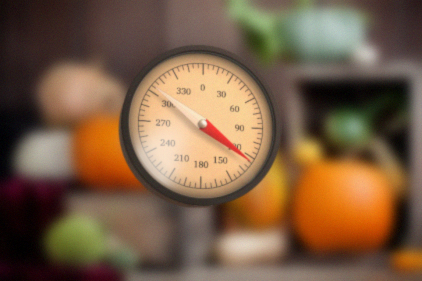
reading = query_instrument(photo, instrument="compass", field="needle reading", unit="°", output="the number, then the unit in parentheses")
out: 125 (°)
